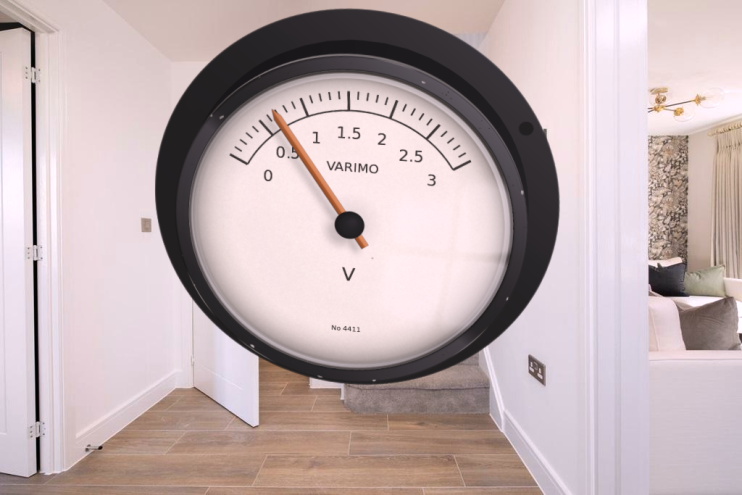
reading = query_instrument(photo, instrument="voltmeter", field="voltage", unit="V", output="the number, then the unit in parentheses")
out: 0.7 (V)
